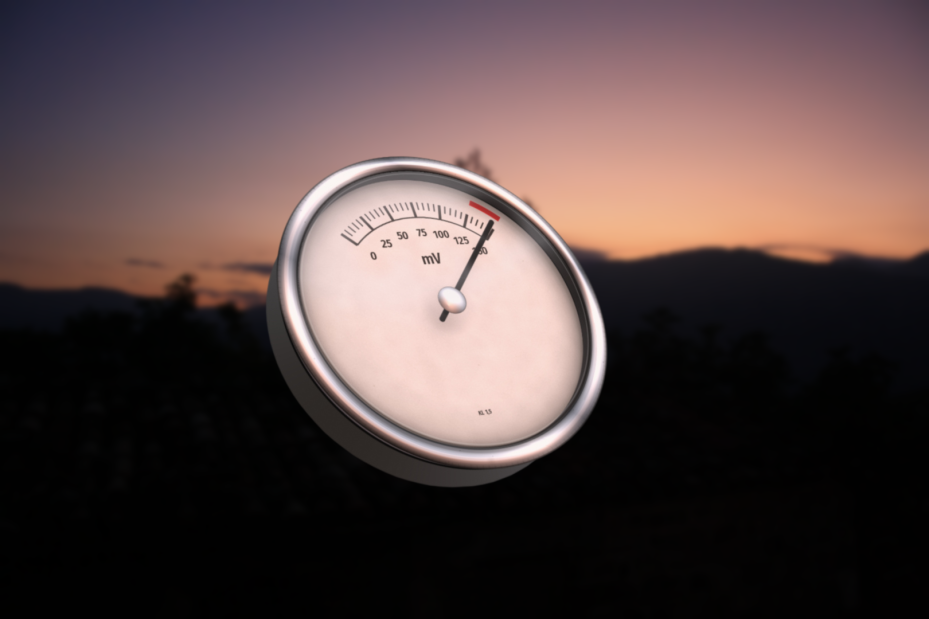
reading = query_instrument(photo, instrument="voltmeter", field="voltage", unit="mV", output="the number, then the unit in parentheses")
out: 145 (mV)
